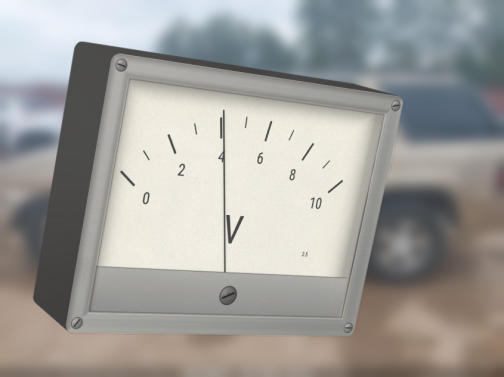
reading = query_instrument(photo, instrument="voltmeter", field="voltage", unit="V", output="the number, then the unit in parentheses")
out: 4 (V)
